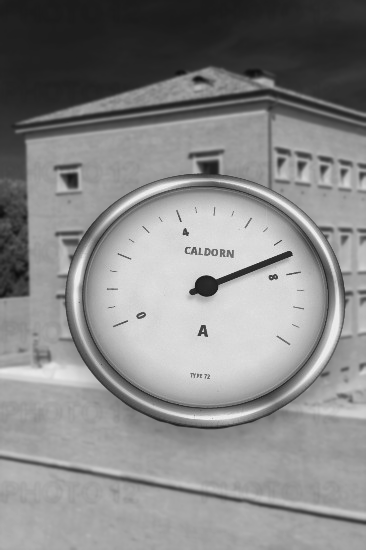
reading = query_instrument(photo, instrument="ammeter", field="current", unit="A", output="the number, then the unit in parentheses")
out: 7.5 (A)
